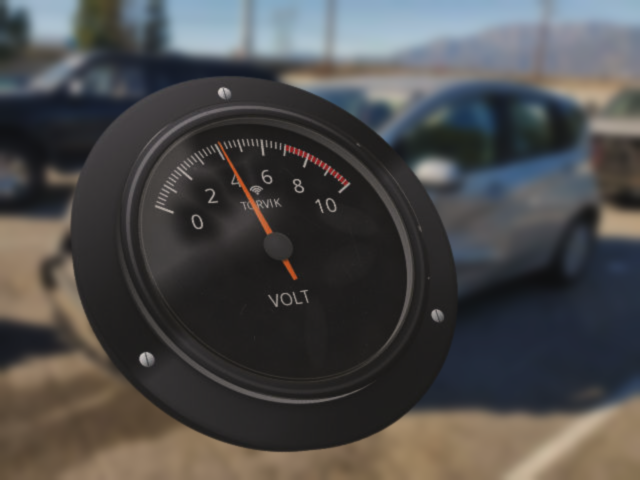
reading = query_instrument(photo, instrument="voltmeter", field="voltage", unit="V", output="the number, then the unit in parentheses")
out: 4 (V)
